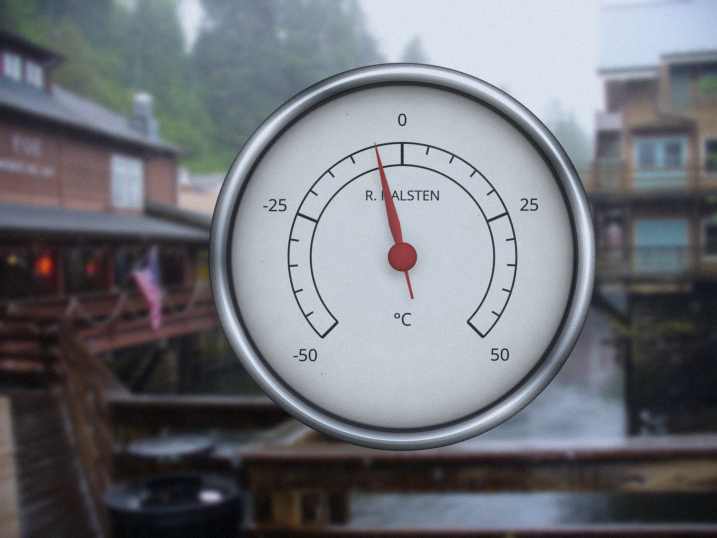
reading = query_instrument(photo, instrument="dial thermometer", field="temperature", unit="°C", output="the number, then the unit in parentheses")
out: -5 (°C)
